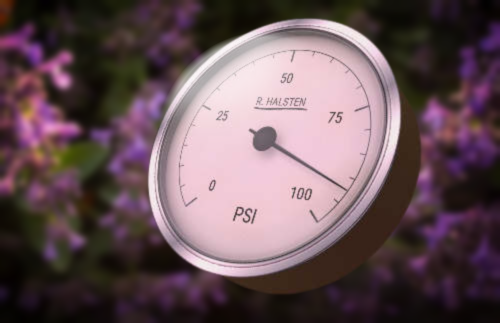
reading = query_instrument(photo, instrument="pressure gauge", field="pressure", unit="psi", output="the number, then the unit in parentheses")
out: 92.5 (psi)
